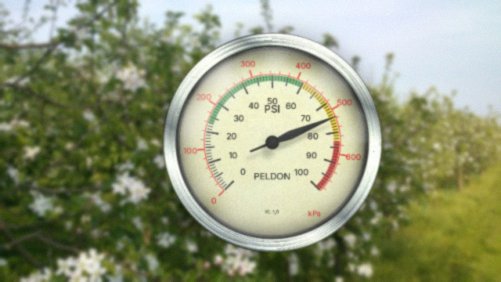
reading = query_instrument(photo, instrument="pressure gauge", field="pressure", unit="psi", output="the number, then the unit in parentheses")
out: 75 (psi)
